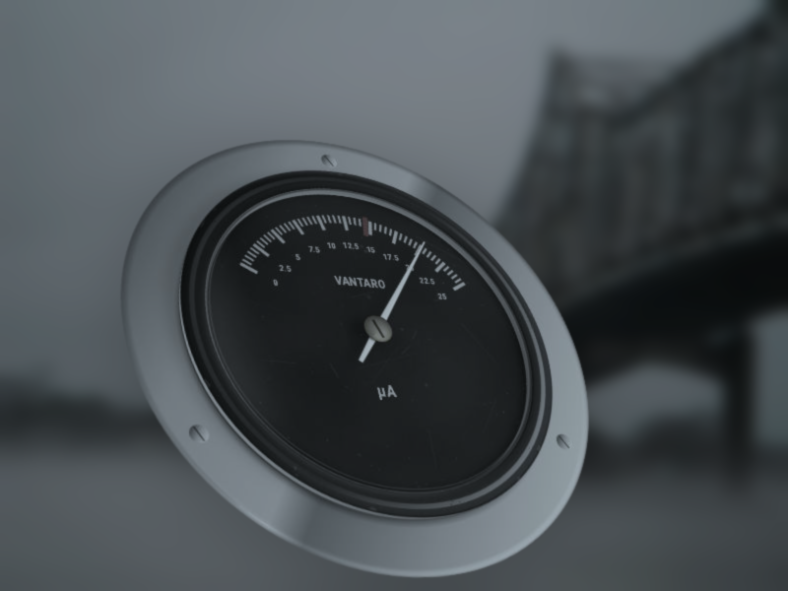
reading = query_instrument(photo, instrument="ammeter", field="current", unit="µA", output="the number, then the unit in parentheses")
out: 20 (µA)
